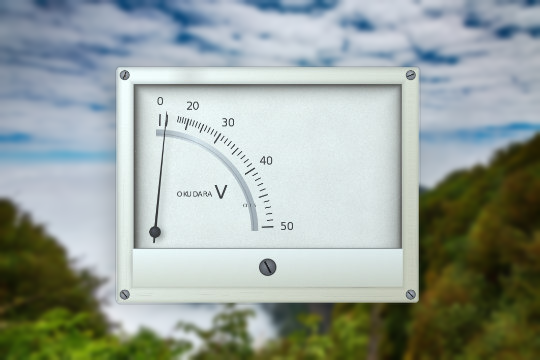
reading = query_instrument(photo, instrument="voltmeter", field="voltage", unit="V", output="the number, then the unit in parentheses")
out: 10 (V)
